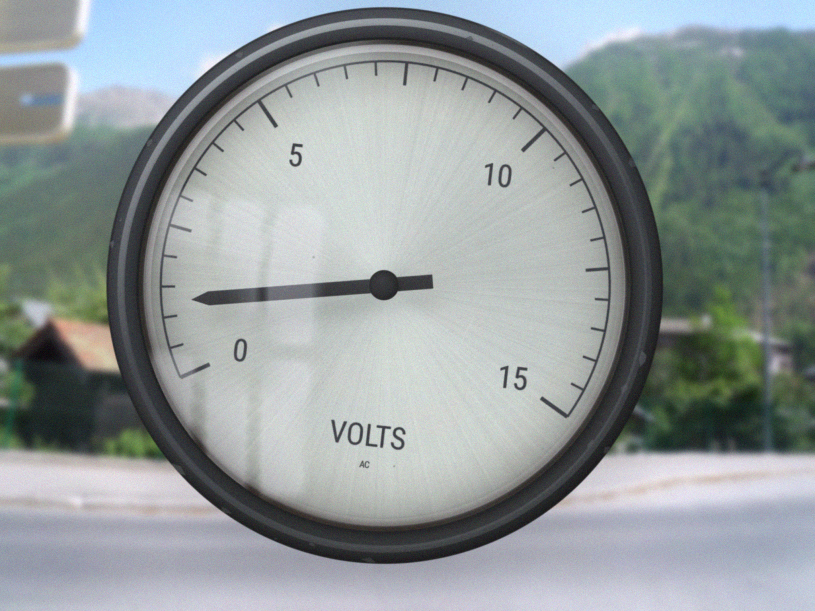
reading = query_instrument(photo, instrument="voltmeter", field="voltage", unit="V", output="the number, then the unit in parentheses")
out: 1.25 (V)
